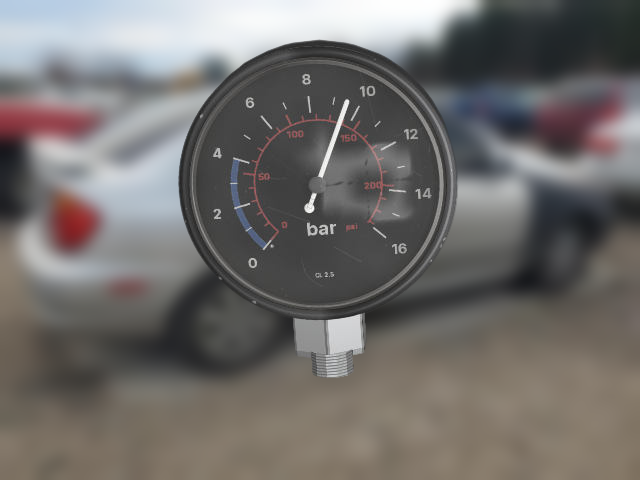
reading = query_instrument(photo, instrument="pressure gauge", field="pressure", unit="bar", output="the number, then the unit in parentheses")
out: 9.5 (bar)
